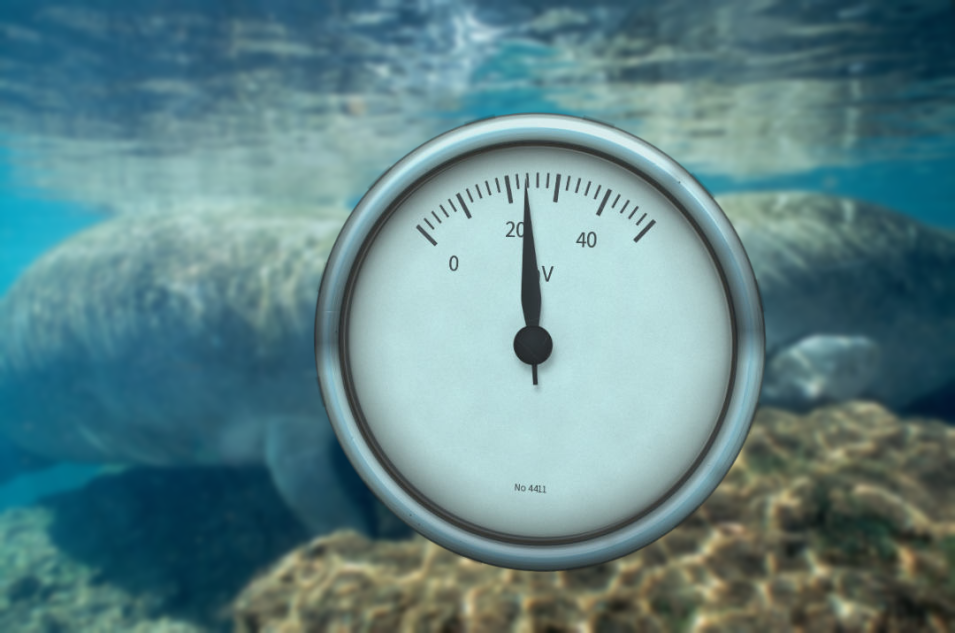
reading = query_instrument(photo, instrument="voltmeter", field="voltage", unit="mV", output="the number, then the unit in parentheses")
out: 24 (mV)
